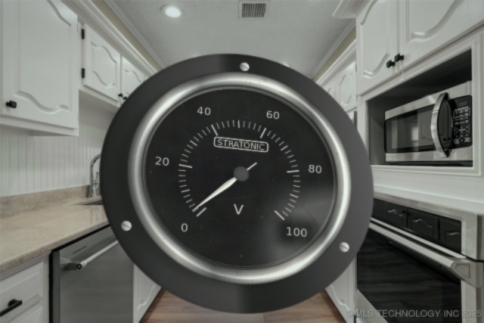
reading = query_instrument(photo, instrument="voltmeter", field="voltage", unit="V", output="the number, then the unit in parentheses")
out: 2 (V)
